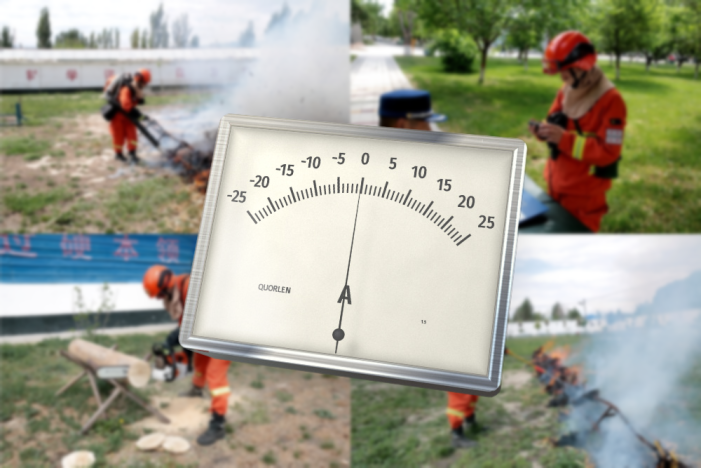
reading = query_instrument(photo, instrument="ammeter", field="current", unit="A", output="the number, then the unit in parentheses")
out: 0 (A)
